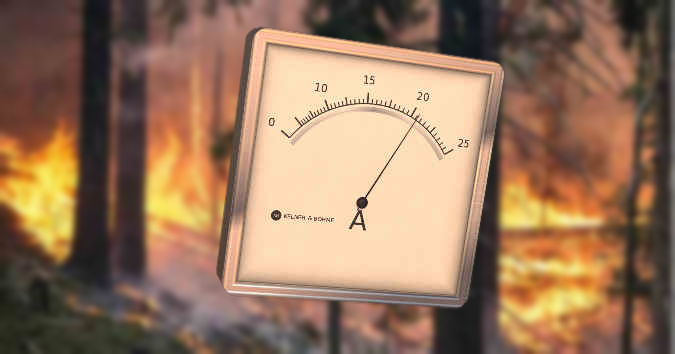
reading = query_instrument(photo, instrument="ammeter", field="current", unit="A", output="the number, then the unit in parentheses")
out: 20.5 (A)
